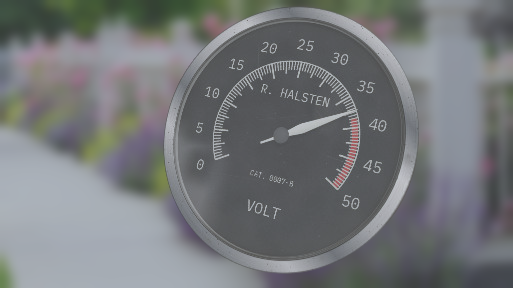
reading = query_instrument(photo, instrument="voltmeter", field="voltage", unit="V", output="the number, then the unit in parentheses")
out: 37.5 (V)
